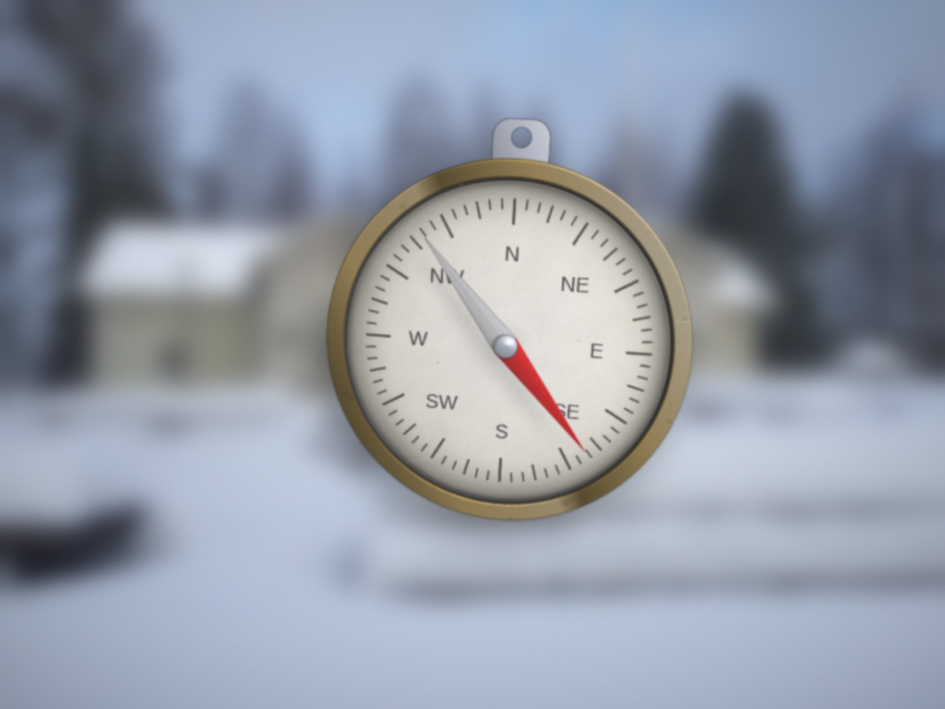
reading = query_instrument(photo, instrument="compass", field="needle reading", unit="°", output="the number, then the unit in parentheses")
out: 140 (°)
